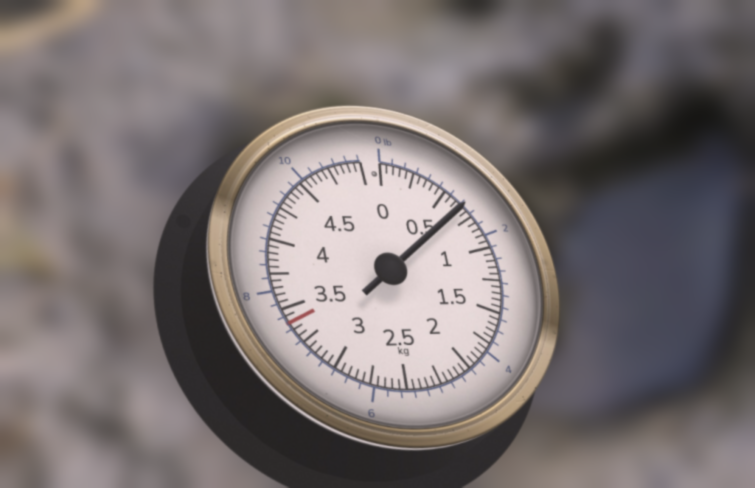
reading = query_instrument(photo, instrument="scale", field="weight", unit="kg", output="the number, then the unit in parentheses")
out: 0.65 (kg)
